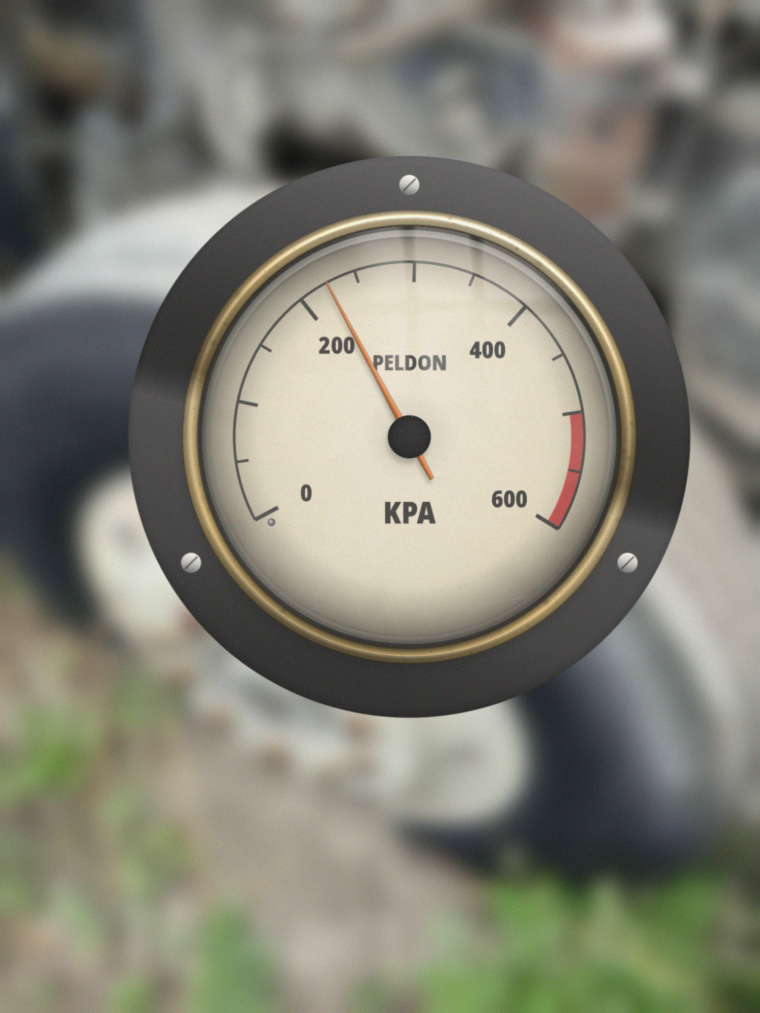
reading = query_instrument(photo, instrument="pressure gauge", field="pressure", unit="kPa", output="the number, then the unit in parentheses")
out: 225 (kPa)
